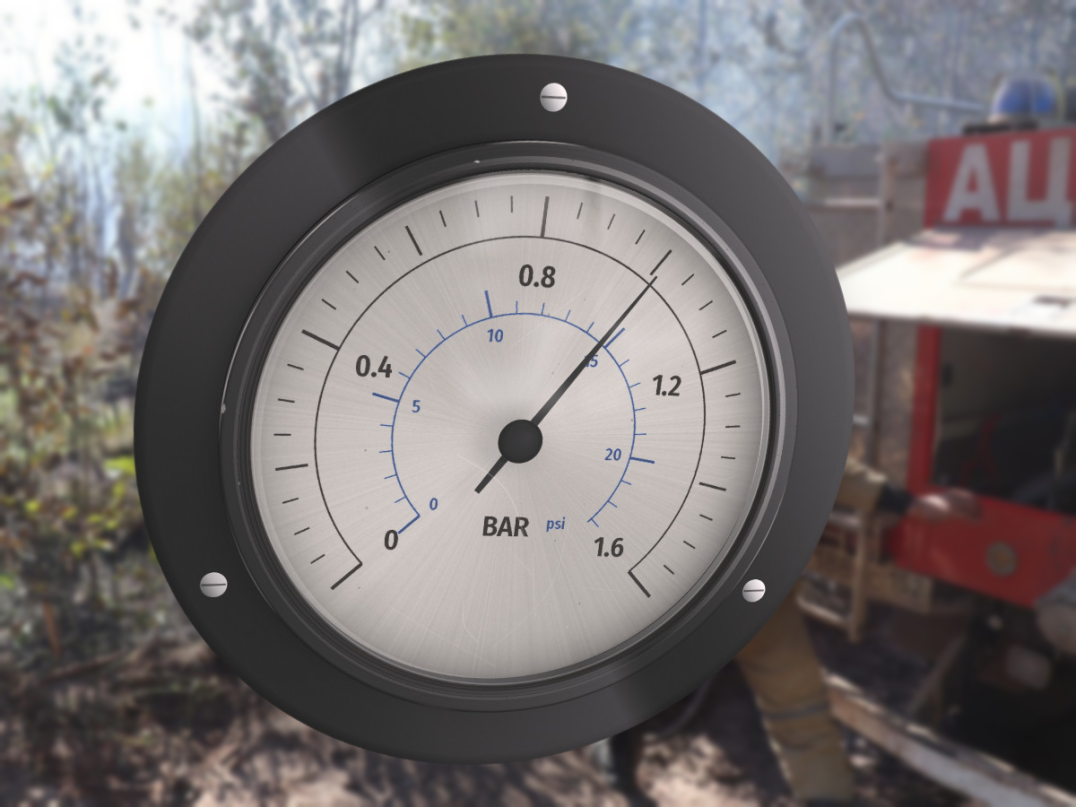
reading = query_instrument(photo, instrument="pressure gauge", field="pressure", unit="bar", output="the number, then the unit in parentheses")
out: 1 (bar)
